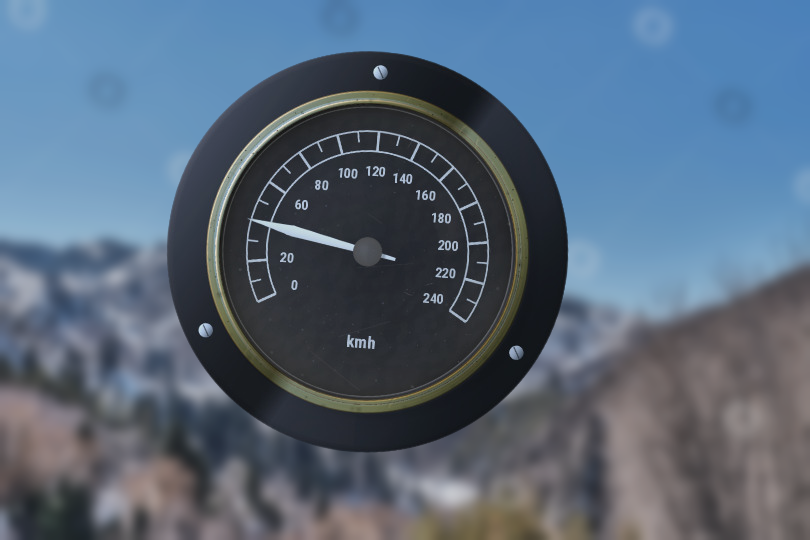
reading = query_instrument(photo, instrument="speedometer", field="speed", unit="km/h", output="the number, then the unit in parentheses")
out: 40 (km/h)
